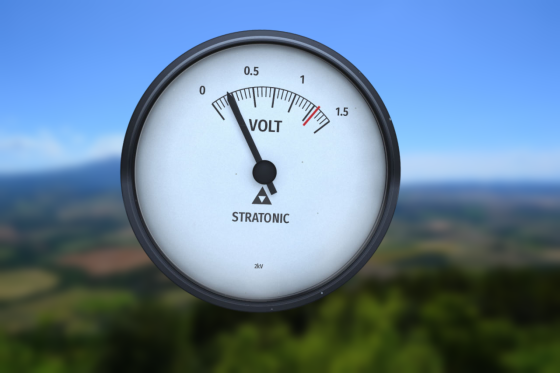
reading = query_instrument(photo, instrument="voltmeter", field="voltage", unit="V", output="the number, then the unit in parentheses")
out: 0.2 (V)
